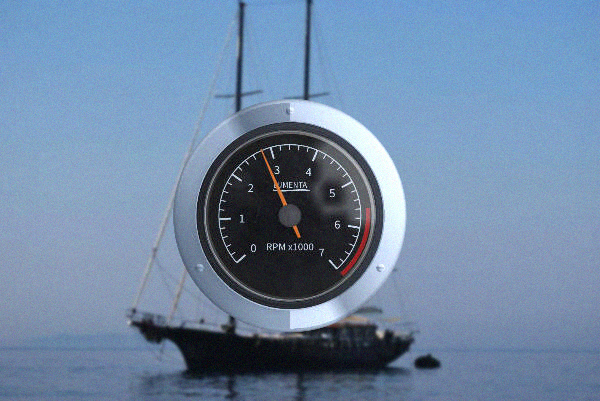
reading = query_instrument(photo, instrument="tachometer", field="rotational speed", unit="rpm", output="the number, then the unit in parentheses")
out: 2800 (rpm)
